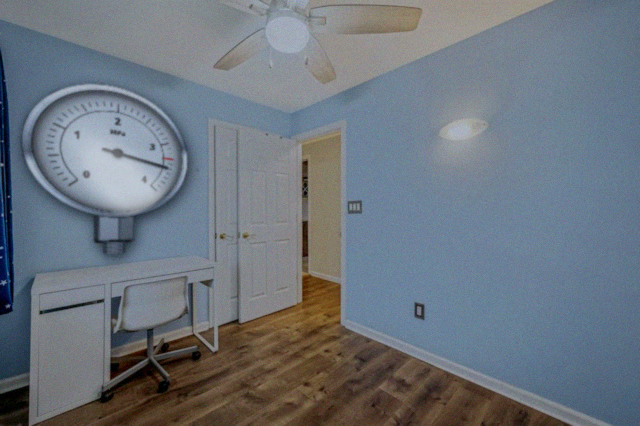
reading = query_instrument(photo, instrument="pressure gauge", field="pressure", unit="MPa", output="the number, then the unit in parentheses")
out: 3.5 (MPa)
